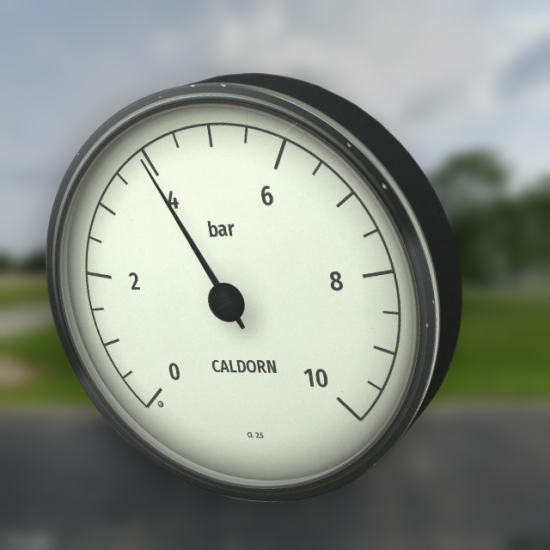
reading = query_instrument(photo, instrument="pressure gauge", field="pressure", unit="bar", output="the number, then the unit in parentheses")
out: 4 (bar)
